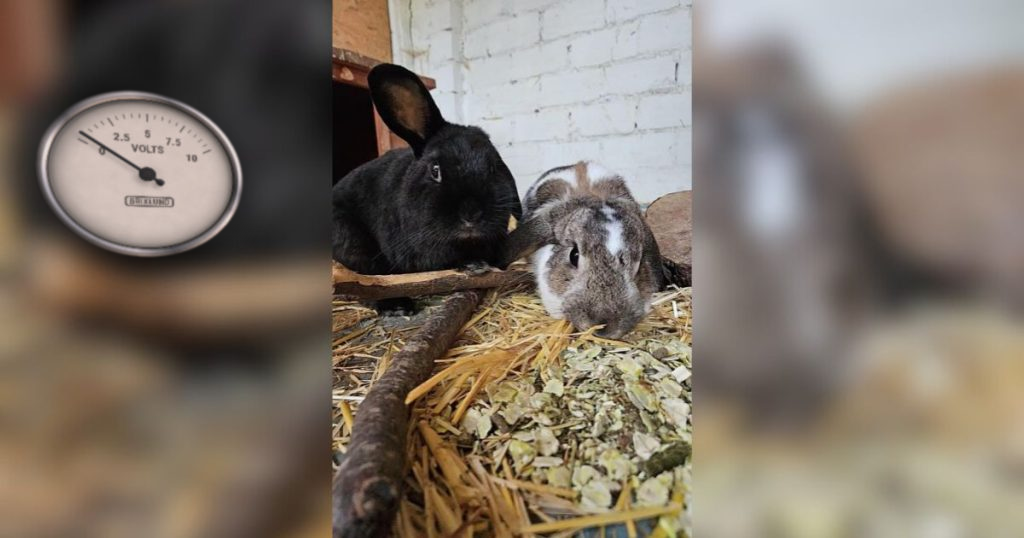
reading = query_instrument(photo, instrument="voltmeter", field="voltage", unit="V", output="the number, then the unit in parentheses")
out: 0.5 (V)
